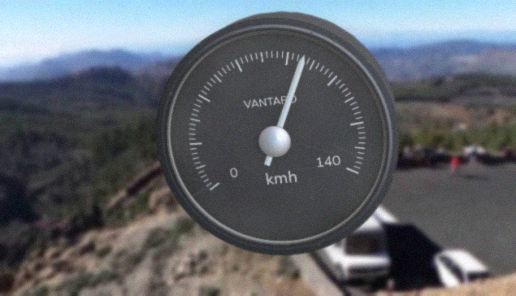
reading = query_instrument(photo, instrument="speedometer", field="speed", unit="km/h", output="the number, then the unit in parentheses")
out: 86 (km/h)
